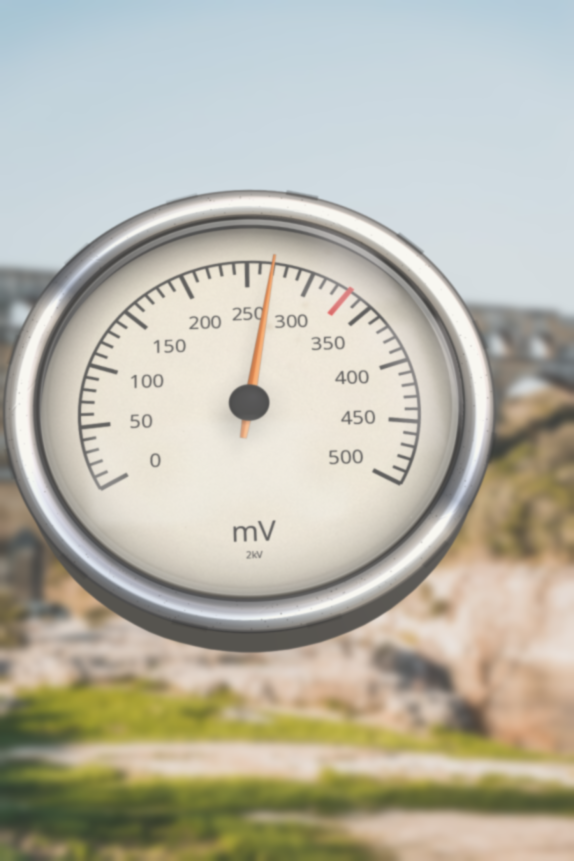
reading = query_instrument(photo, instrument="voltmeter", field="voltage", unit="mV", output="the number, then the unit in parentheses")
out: 270 (mV)
